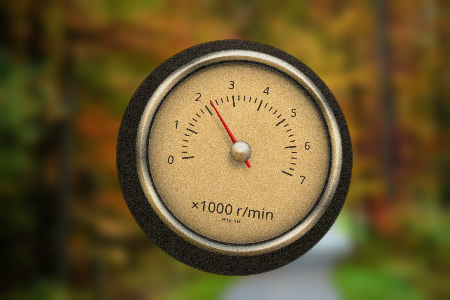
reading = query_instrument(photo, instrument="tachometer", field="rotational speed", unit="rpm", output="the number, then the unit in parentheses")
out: 2200 (rpm)
